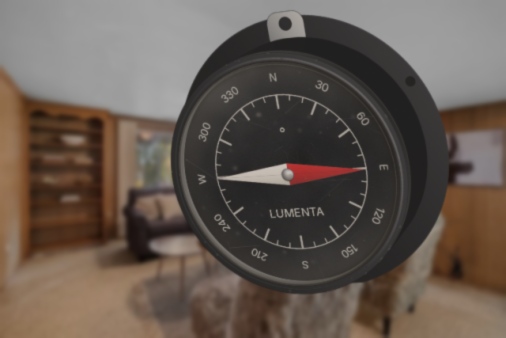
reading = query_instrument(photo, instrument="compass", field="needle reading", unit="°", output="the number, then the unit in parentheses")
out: 90 (°)
